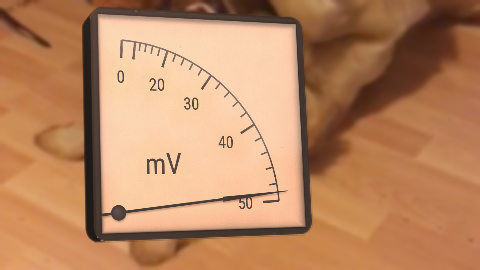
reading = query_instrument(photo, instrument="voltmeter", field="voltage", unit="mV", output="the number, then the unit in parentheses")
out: 49 (mV)
